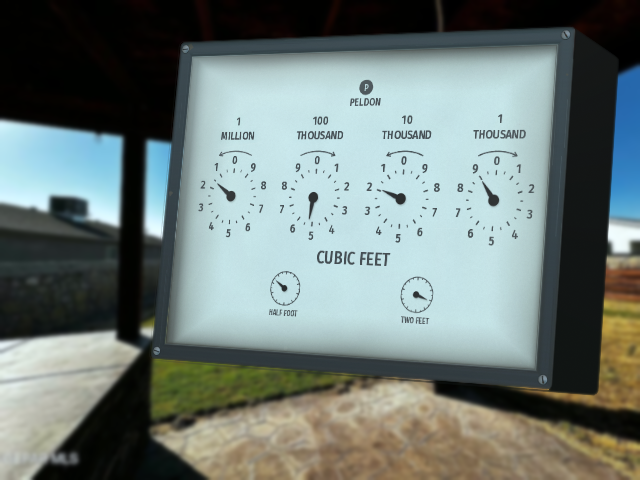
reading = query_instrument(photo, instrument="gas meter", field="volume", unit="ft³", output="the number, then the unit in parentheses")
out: 151900 (ft³)
